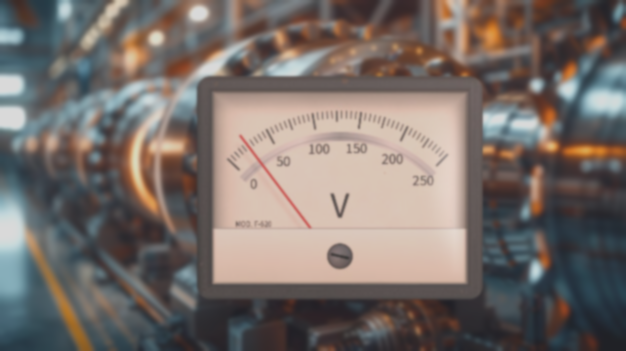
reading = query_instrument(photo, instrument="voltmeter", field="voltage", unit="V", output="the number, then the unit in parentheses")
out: 25 (V)
